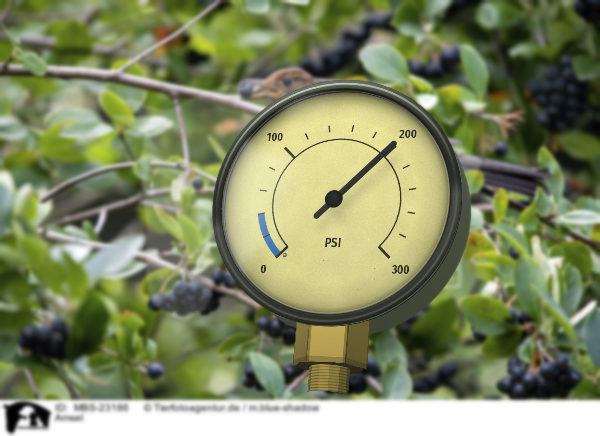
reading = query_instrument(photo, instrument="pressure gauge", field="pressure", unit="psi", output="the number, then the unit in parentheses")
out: 200 (psi)
